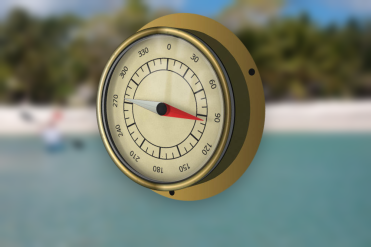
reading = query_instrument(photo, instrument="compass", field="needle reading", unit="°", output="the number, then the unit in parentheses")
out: 95 (°)
